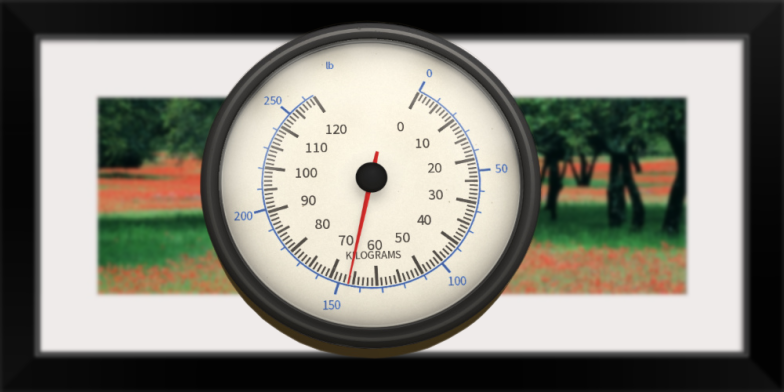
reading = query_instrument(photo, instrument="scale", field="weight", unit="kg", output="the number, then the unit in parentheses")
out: 66 (kg)
